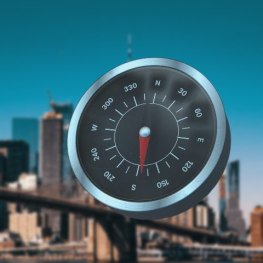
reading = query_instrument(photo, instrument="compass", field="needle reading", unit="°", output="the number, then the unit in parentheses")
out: 172.5 (°)
